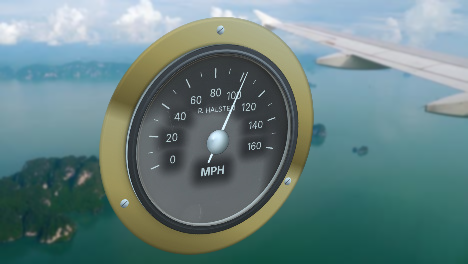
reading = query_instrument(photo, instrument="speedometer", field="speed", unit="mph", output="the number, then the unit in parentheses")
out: 100 (mph)
